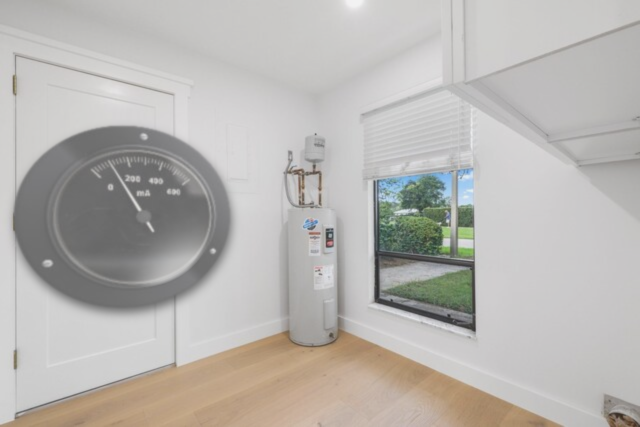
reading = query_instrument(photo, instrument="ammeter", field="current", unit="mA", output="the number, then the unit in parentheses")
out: 100 (mA)
